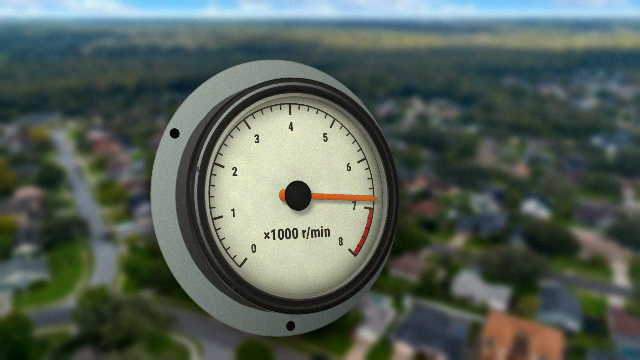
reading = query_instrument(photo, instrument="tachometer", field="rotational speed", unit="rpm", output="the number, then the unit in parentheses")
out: 6800 (rpm)
